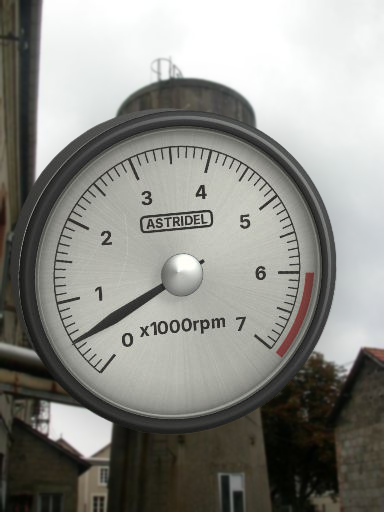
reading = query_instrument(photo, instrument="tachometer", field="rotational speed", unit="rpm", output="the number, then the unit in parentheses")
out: 500 (rpm)
